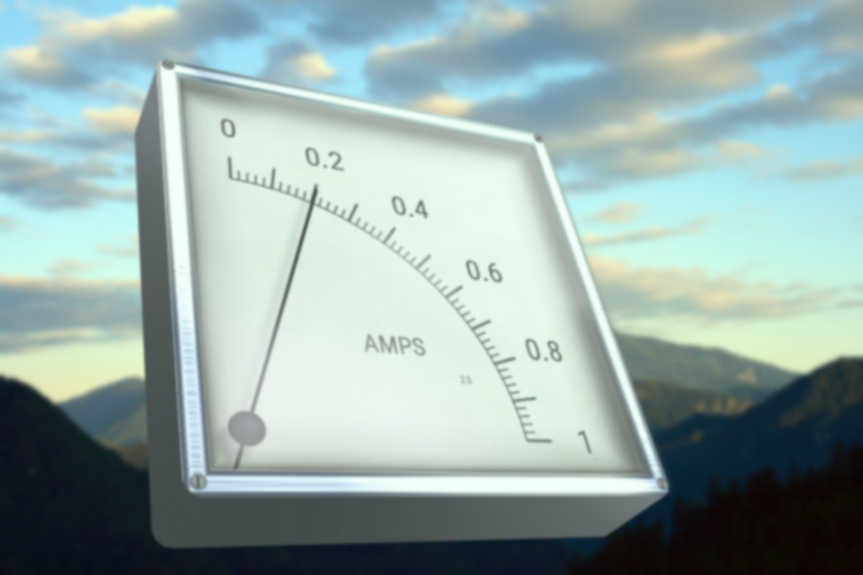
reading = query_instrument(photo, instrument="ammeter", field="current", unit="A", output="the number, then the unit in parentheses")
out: 0.2 (A)
